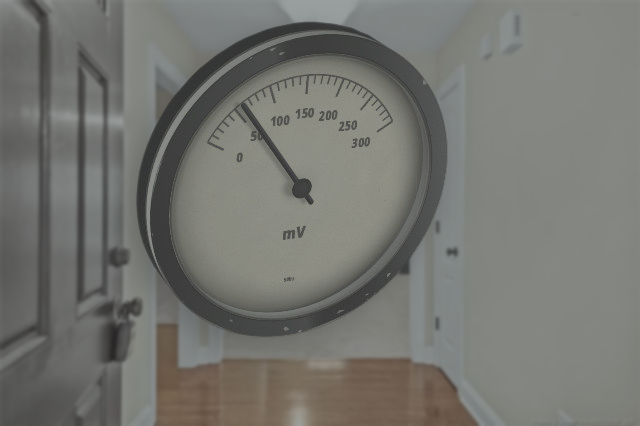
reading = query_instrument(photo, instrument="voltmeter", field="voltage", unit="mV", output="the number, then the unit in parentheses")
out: 60 (mV)
